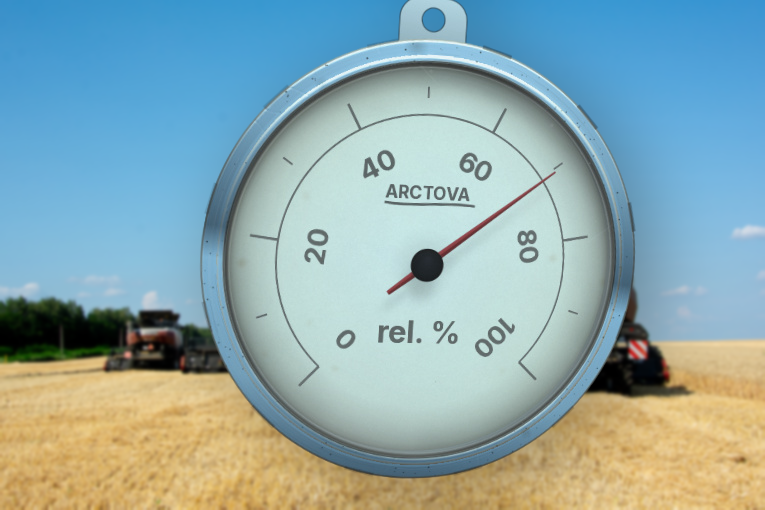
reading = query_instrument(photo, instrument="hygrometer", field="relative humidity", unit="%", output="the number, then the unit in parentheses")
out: 70 (%)
